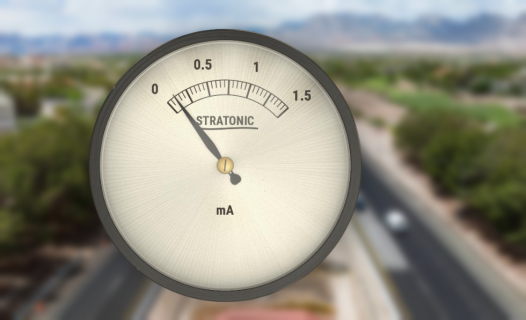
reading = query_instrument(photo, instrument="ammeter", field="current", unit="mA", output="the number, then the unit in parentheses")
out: 0.1 (mA)
